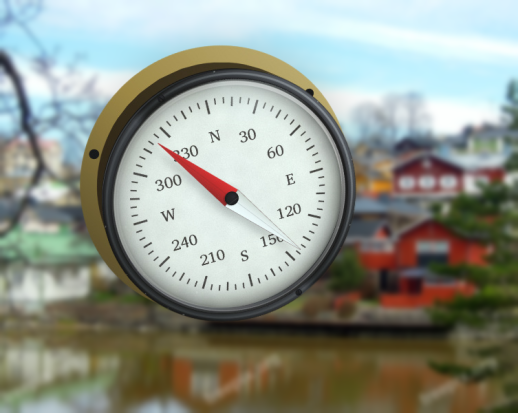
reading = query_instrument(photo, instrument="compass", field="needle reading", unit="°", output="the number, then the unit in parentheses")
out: 322.5 (°)
